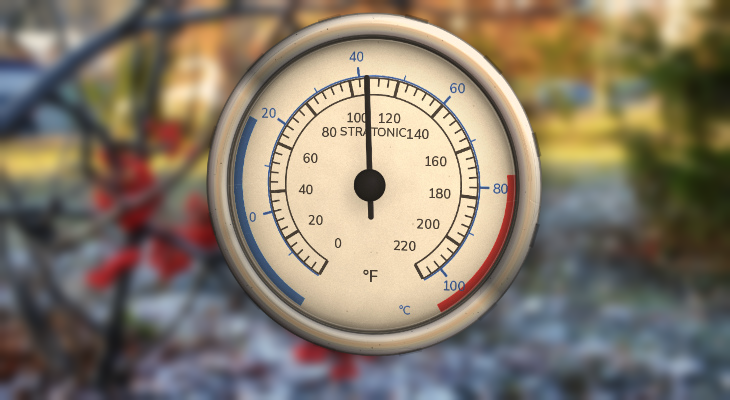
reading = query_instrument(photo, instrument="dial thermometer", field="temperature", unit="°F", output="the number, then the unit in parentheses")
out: 108 (°F)
